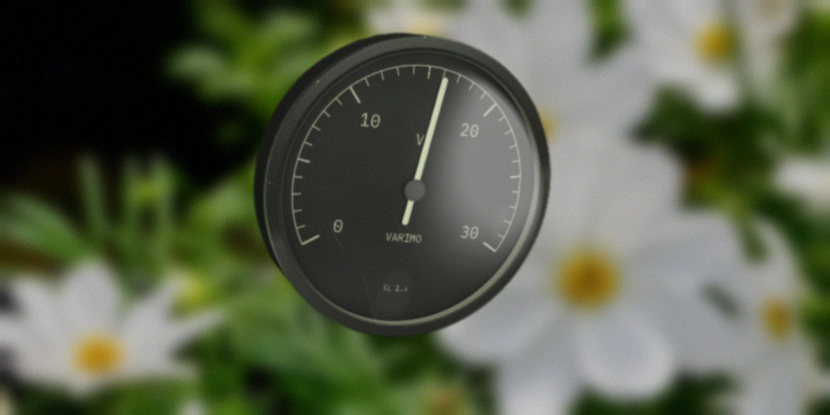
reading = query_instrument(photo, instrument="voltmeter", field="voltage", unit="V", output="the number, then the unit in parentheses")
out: 16 (V)
